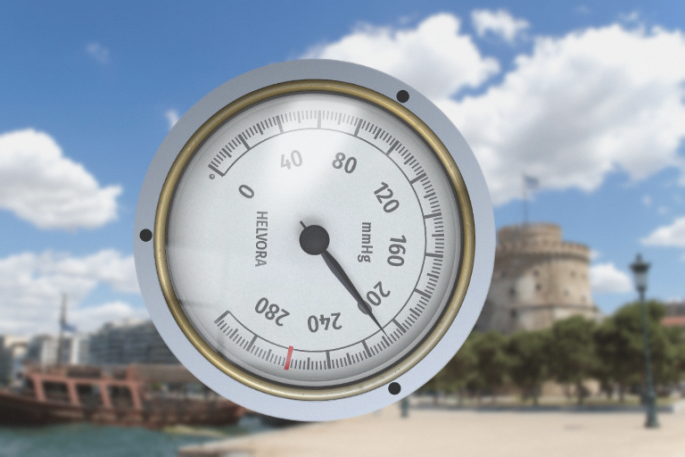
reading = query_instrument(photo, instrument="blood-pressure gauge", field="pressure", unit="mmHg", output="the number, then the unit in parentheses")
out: 208 (mmHg)
